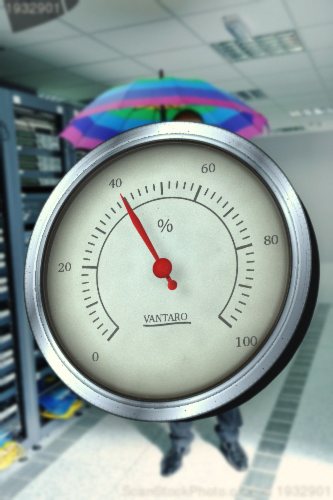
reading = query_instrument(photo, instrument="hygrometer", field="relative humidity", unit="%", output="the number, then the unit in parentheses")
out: 40 (%)
